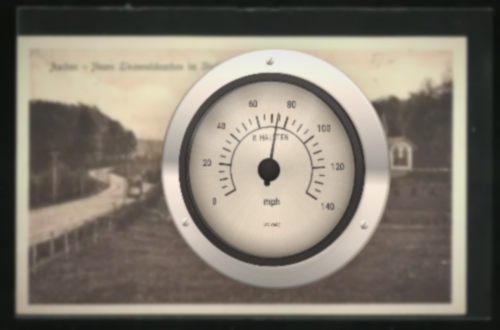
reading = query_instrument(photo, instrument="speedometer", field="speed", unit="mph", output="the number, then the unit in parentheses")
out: 75 (mph)
